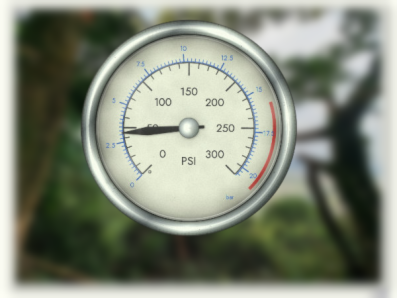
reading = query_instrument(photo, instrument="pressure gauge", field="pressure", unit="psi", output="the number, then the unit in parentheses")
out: 45 (psi)
